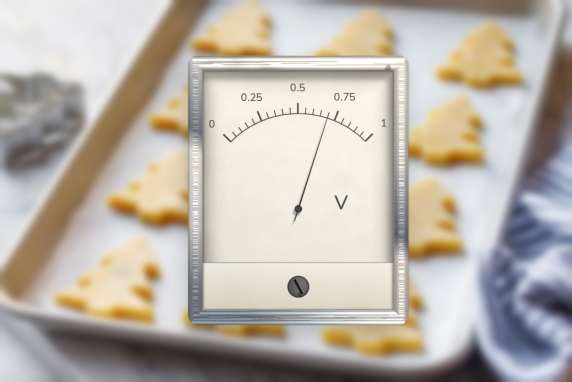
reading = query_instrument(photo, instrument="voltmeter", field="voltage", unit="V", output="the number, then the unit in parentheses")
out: 0.7 (V)
